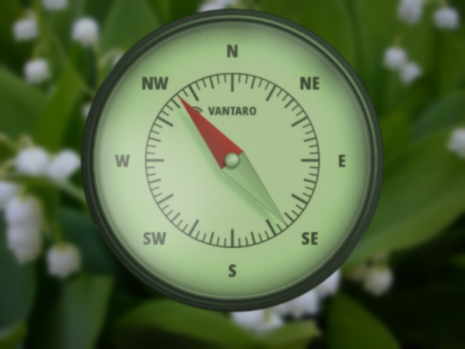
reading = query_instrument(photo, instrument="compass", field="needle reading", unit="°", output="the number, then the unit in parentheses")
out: 320 (°)
